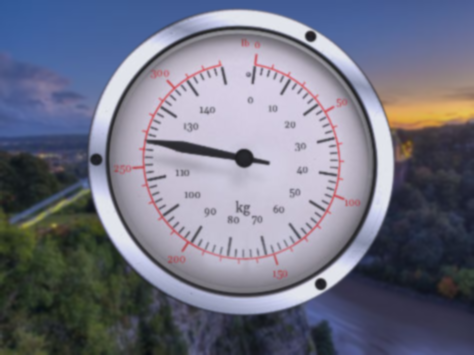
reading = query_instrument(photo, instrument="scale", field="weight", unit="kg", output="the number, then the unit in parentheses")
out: 120 (kg)
